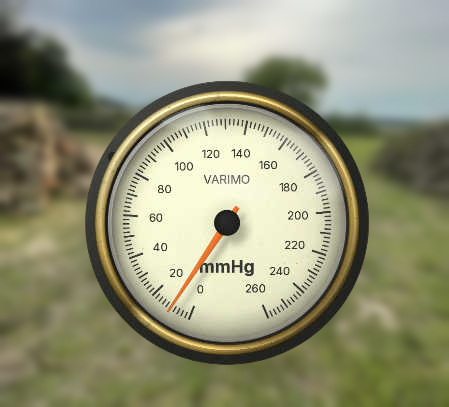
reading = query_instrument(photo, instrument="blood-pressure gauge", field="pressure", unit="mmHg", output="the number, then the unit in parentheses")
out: 10 (mmHg)
